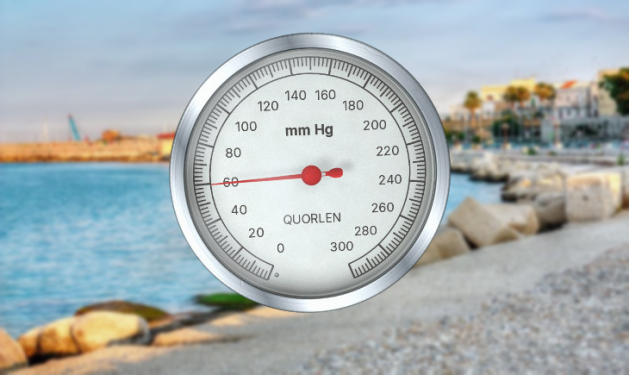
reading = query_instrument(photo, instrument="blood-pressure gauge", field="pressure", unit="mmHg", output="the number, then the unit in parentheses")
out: 60 (mmHg)
